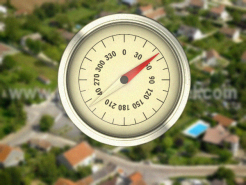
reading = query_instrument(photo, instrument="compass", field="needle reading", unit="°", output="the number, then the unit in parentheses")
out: 52.5 (°)
